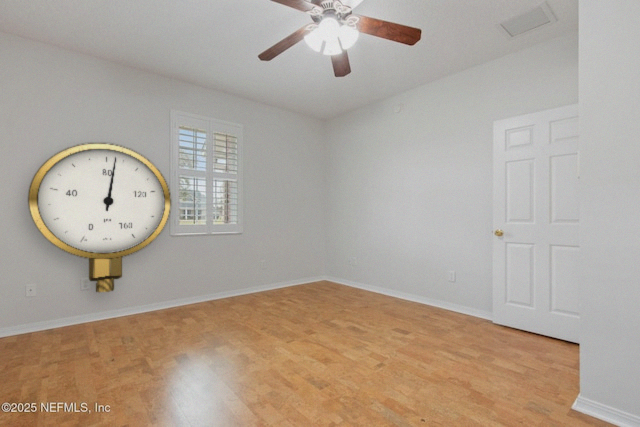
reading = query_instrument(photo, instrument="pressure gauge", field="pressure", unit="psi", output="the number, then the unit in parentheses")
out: 85 (psi)
